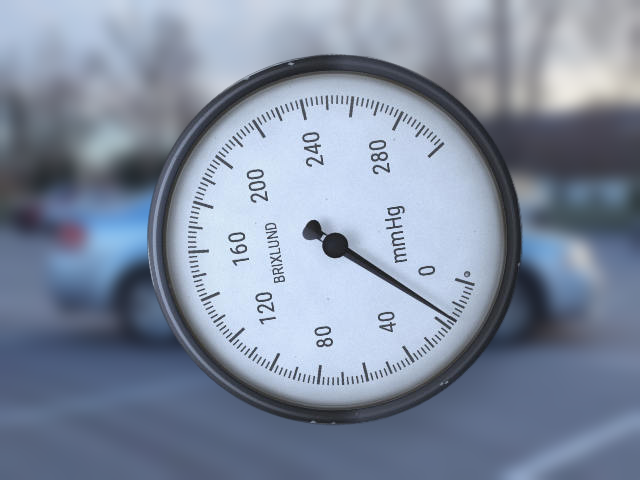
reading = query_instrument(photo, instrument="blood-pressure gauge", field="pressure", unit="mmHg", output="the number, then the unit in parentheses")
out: 16 (mmHg)
